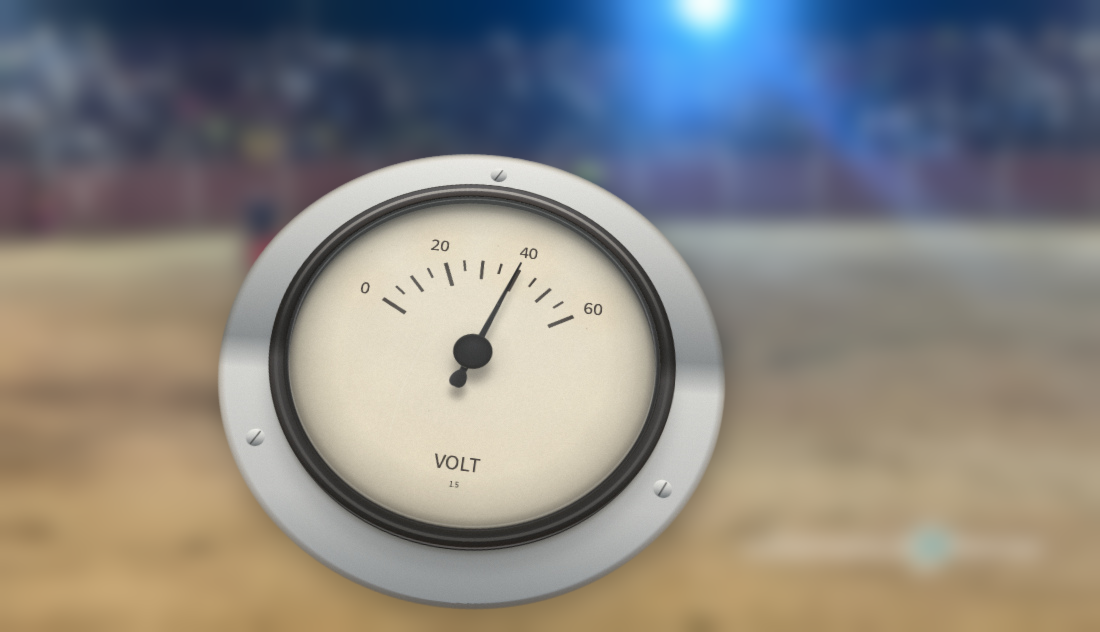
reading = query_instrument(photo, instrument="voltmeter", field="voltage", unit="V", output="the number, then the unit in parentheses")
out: 40 (V)
